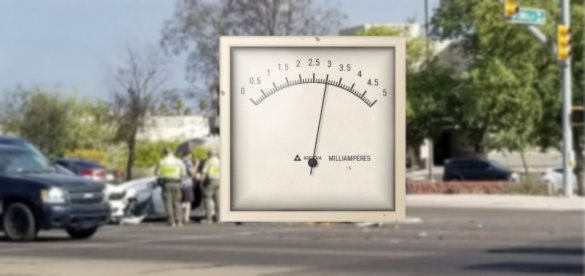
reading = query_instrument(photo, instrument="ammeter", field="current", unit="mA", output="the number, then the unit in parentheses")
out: 3 (mA)
